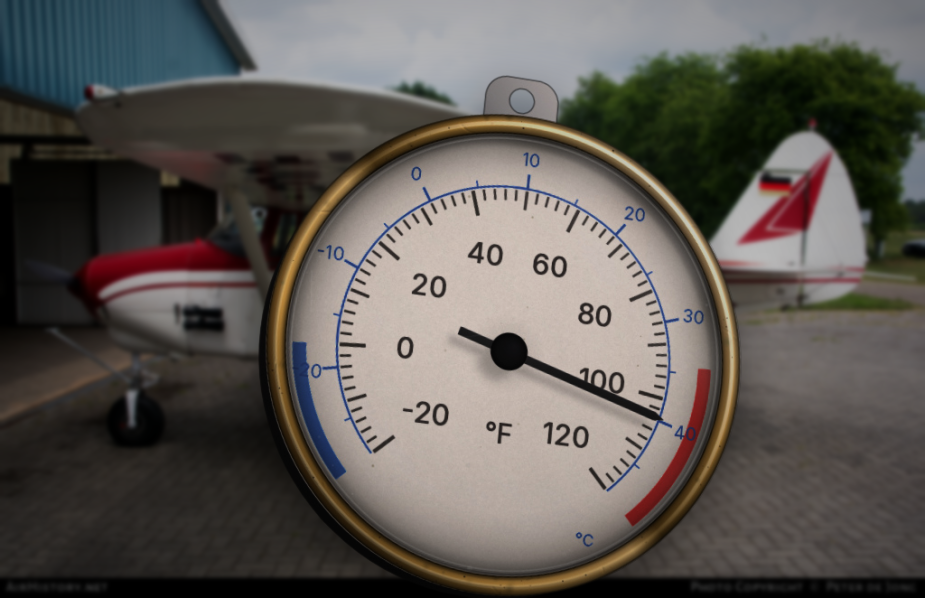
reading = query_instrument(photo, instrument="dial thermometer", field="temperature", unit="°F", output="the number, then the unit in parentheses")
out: 104 (°F)
